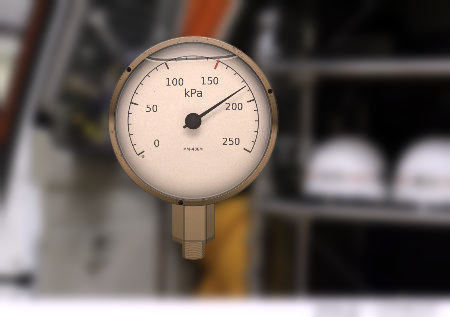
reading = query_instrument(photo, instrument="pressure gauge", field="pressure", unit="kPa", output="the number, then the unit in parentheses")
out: 185 (kPa)
